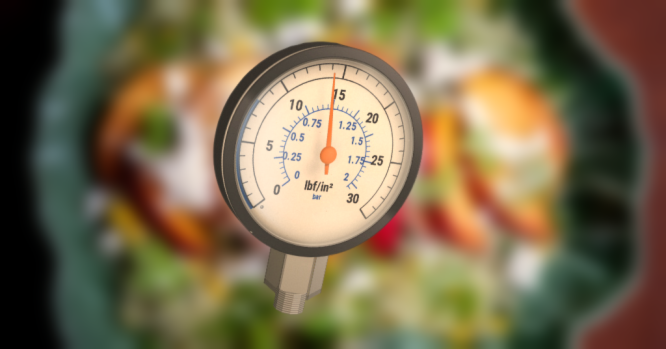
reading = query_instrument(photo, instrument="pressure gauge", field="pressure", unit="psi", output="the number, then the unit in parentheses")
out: 14 (psi)
